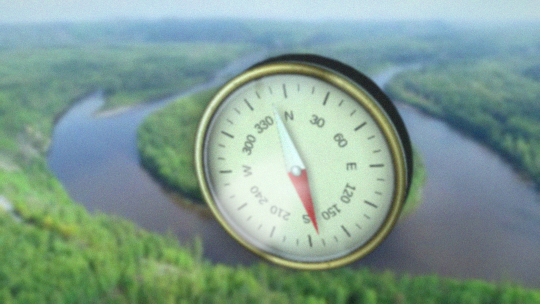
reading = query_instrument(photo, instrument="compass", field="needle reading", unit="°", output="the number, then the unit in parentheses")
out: 170 (°)
